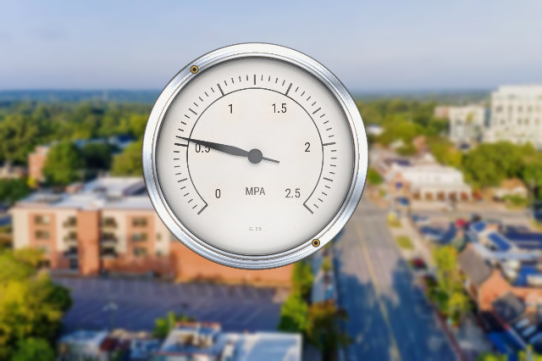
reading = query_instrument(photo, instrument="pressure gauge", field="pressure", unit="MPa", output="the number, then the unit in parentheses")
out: 0.55 (MPa)
